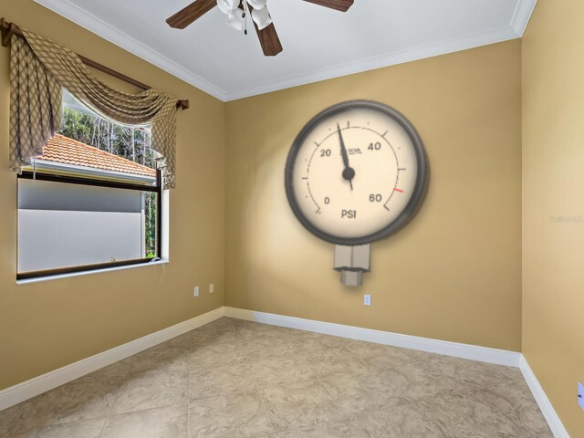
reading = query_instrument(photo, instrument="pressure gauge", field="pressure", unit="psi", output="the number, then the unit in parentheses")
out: 27.5 (psi)
